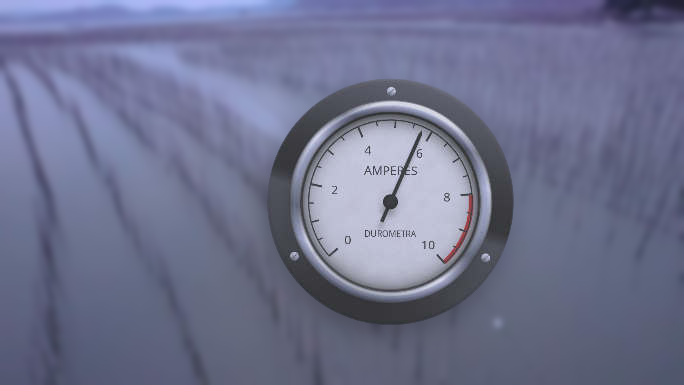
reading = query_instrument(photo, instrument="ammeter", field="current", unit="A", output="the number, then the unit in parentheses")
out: 5.75 (A)
